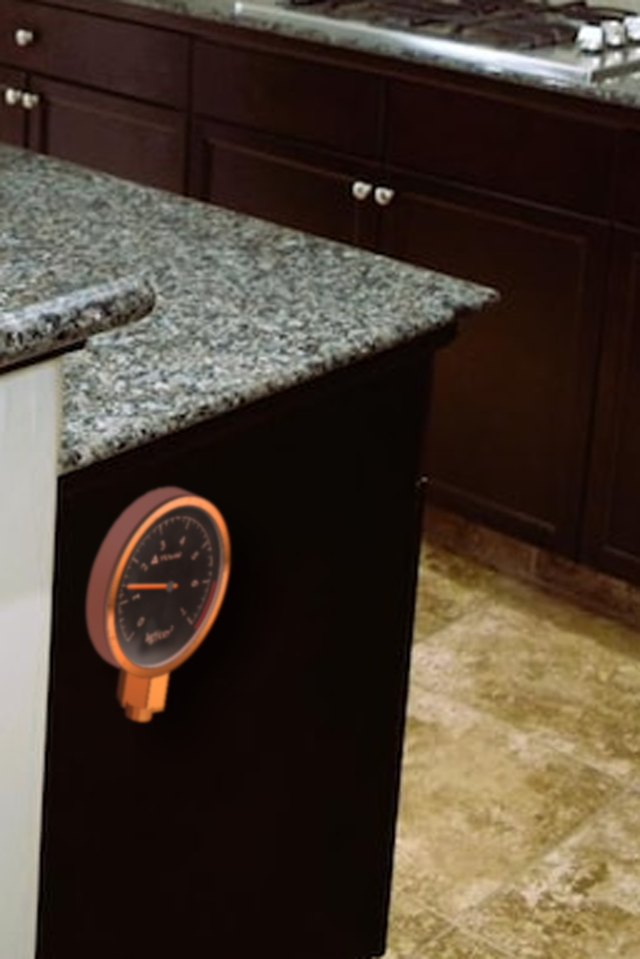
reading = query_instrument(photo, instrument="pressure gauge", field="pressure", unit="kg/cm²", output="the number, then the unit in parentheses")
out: 1.4 (kg/cm²)
